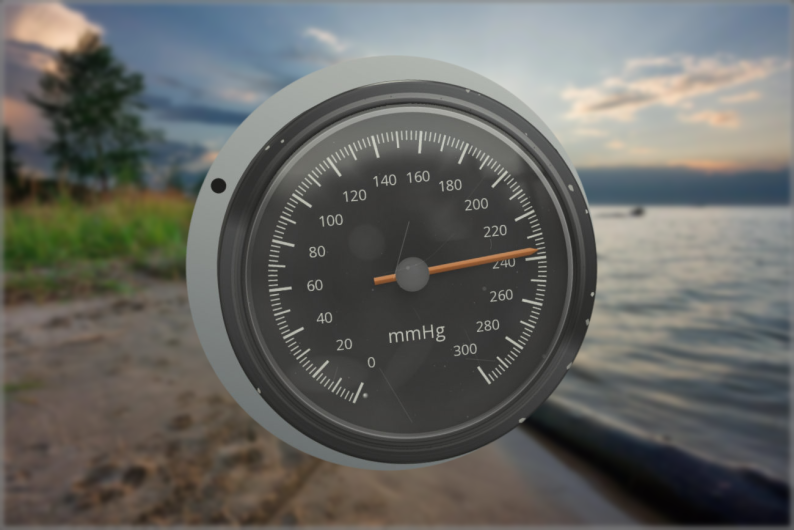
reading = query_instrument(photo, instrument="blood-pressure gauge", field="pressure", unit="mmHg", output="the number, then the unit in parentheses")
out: 236 (mmHg)
